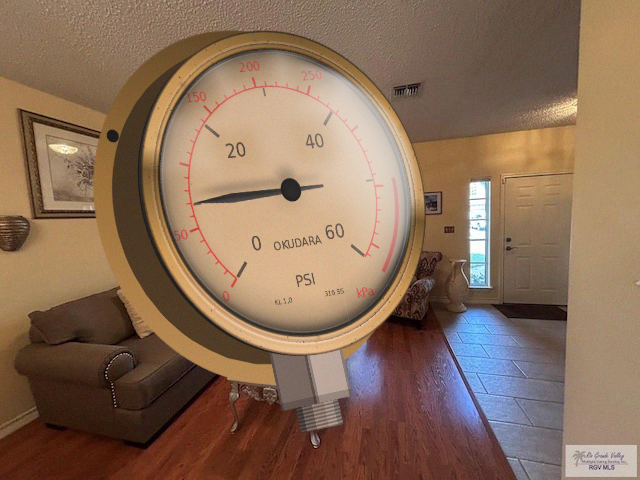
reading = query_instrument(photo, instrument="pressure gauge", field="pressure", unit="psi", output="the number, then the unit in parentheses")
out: 10 (psi)
